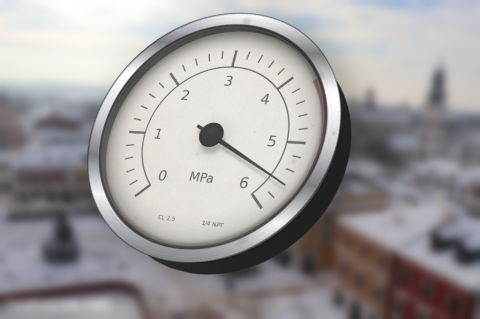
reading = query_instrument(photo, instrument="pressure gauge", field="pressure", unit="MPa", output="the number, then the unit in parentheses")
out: 5.6 (MPa)
